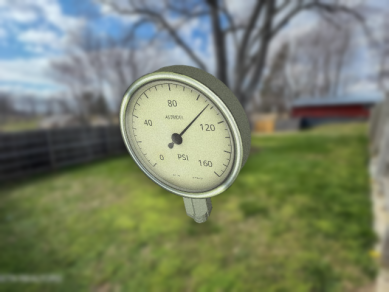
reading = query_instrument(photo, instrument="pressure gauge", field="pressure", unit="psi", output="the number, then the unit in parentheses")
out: 107.5 (psi)
